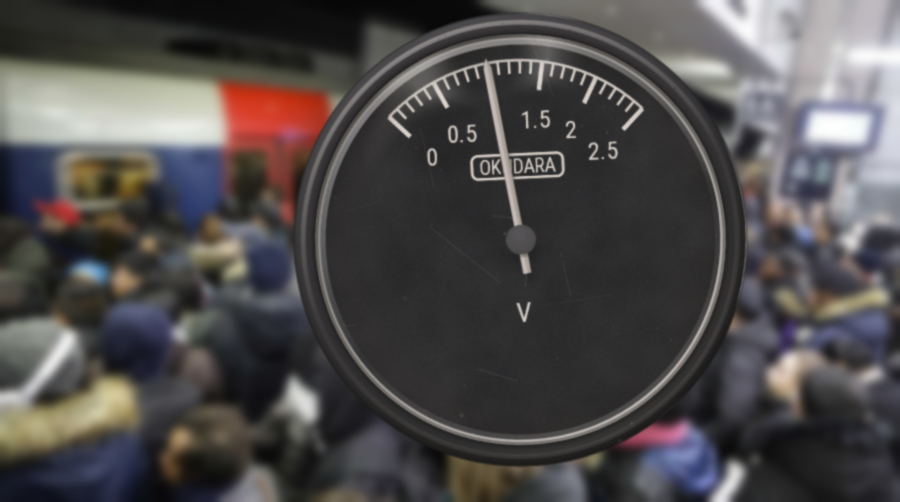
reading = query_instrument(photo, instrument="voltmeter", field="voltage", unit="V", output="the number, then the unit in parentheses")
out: 1 (V)
